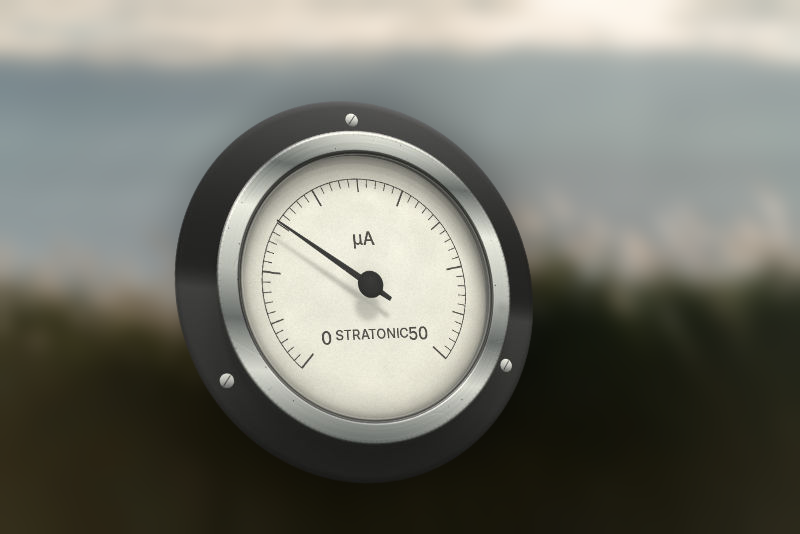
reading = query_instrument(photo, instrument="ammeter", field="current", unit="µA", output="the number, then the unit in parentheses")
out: 15 (µA)
